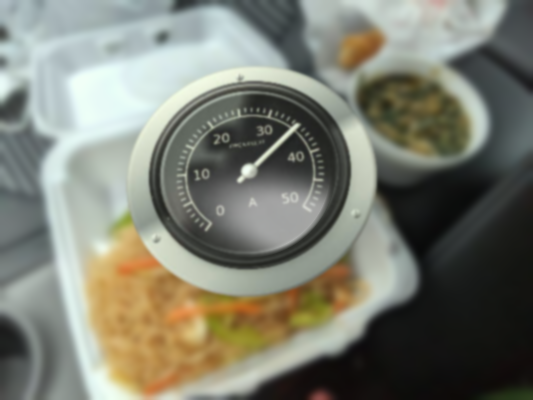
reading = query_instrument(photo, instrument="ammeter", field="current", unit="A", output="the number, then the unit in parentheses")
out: 35 (A)
